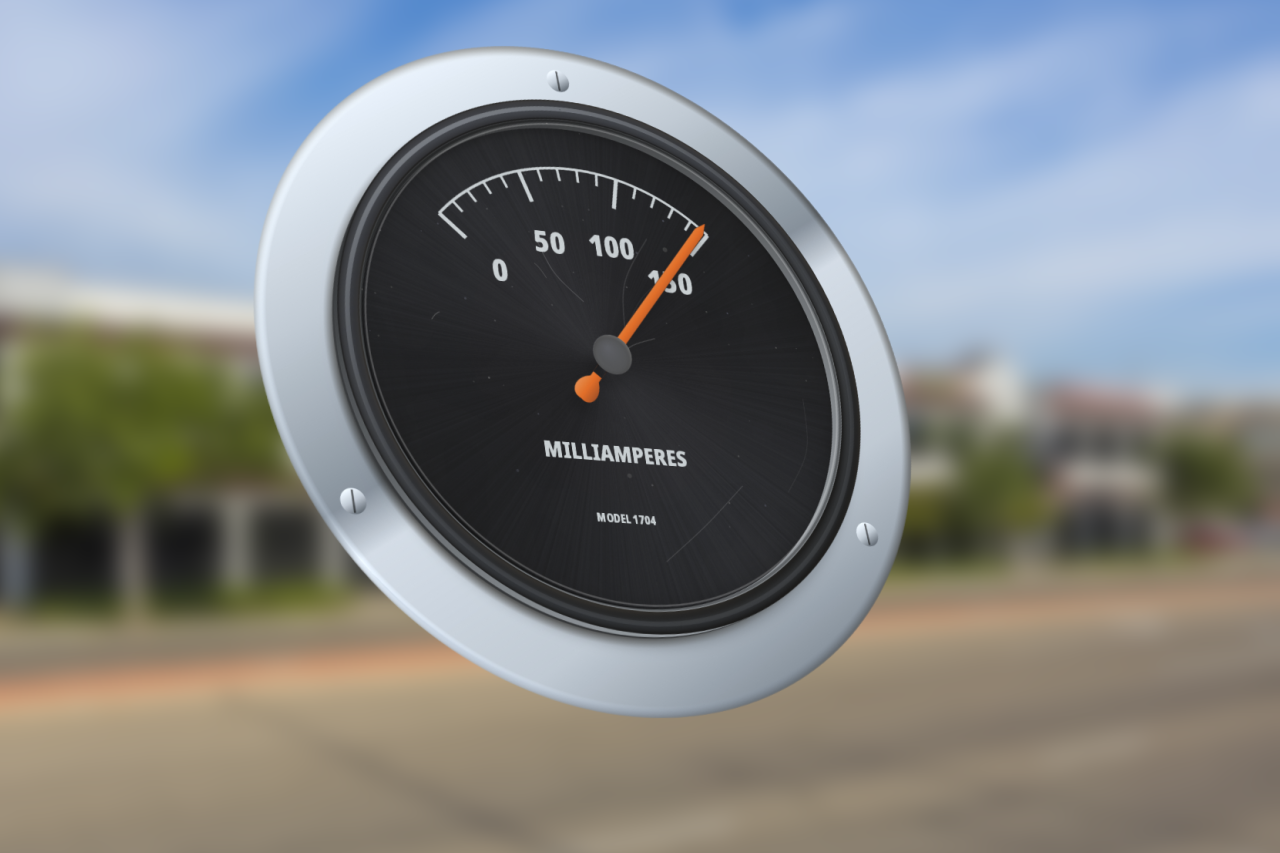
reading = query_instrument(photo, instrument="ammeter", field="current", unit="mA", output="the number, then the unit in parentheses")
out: 145 (mA)
